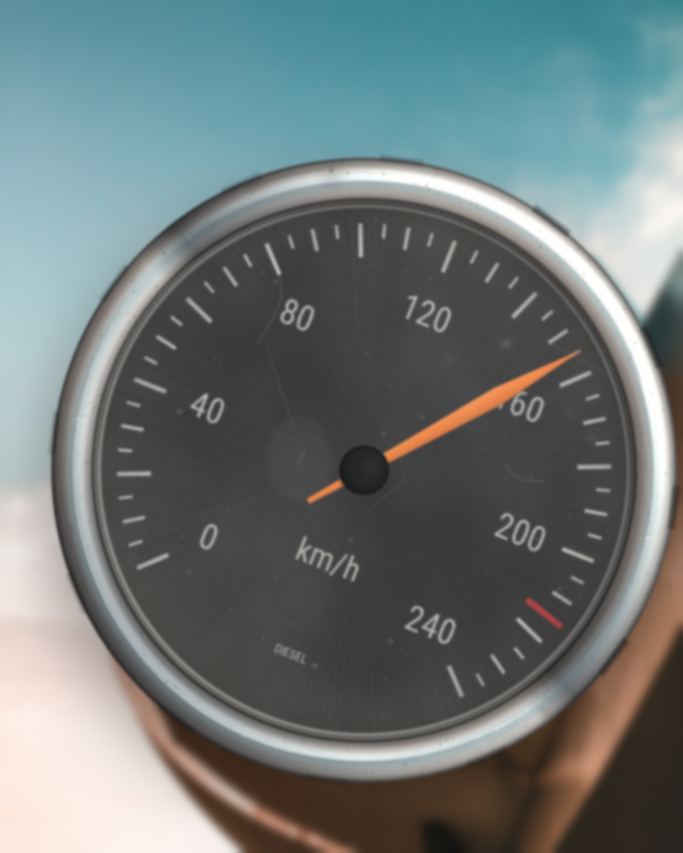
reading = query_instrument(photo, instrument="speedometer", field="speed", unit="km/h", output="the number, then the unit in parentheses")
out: 155 (km/h)
